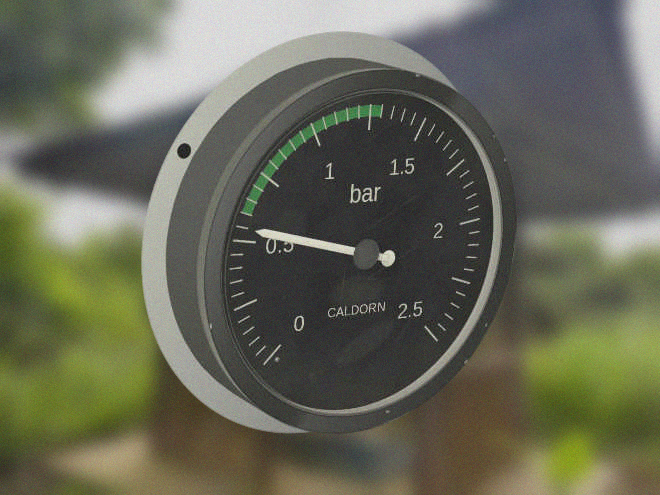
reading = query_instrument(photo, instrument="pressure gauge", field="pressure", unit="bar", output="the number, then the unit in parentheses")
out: 0.55 (bar)
